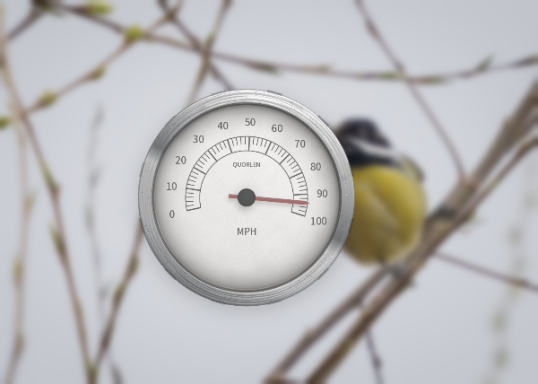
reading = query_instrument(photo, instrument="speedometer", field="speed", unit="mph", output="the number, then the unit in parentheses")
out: 94 (mph)
